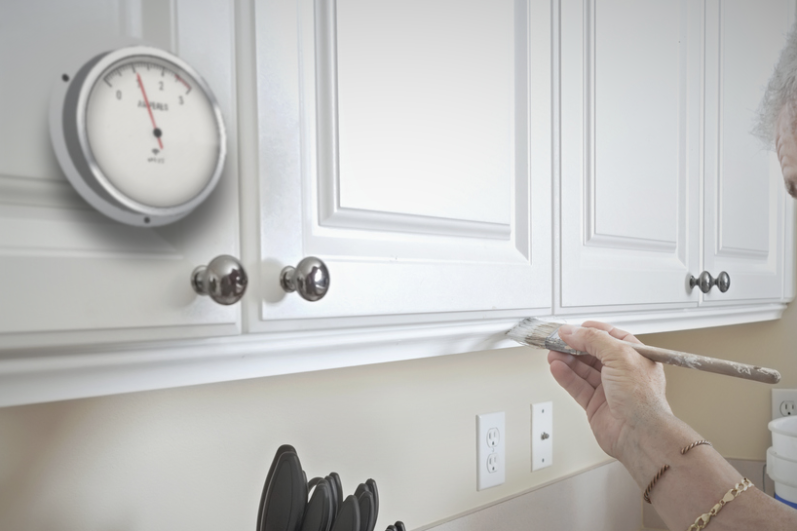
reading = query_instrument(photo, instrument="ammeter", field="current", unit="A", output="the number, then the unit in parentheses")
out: 1 (A)
